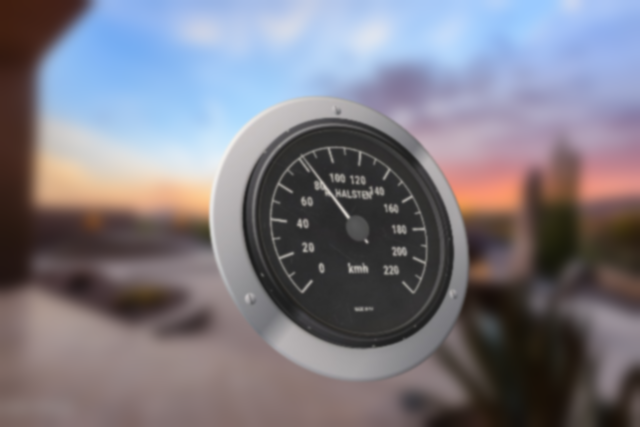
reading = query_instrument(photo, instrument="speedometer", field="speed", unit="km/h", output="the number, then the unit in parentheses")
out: 80 (km/h)
